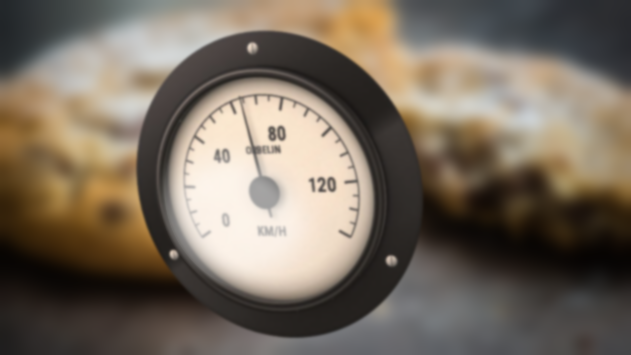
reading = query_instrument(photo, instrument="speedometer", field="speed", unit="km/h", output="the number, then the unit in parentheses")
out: 65 (km/h)
